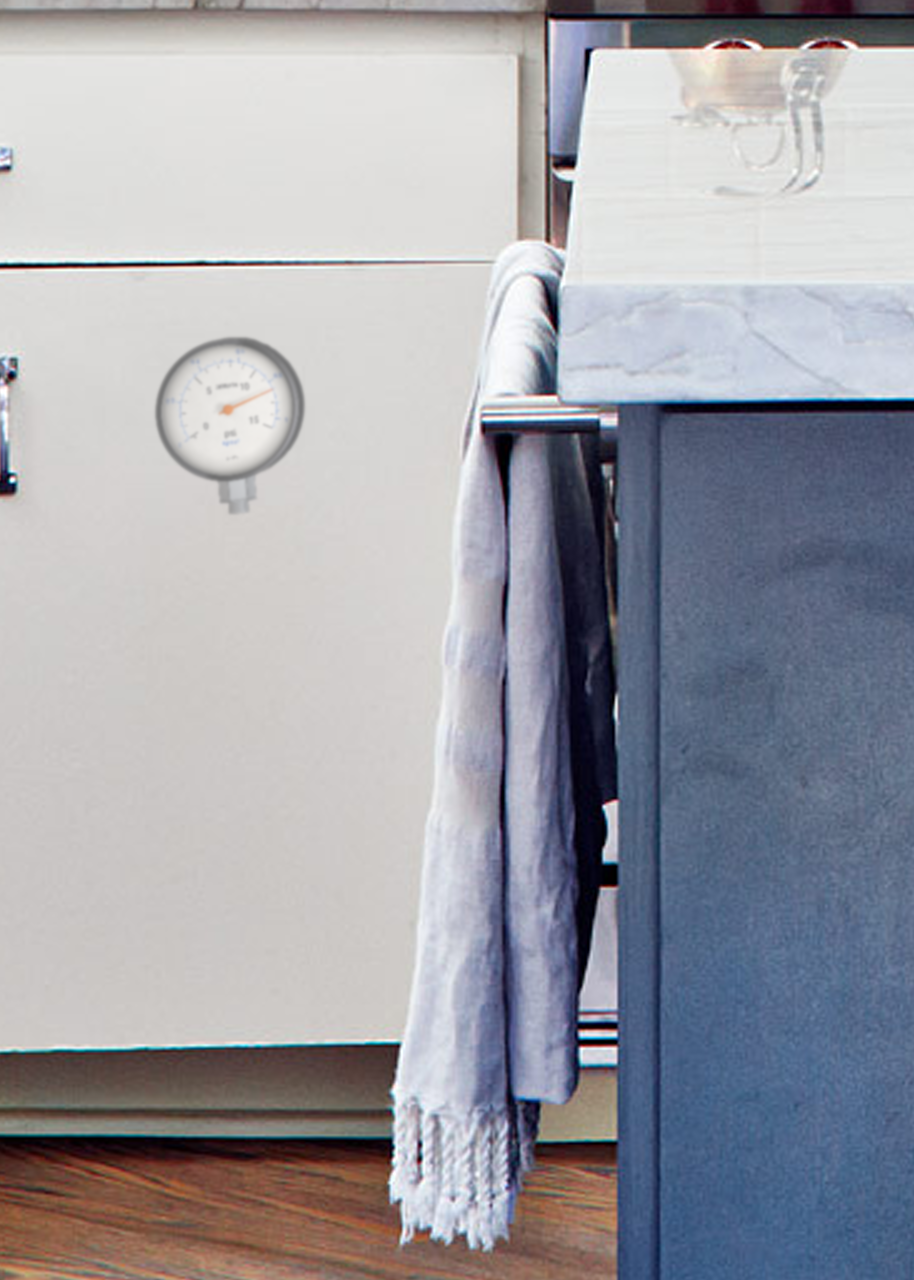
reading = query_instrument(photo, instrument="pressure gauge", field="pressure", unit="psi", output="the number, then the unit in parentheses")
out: 12 (psi)
